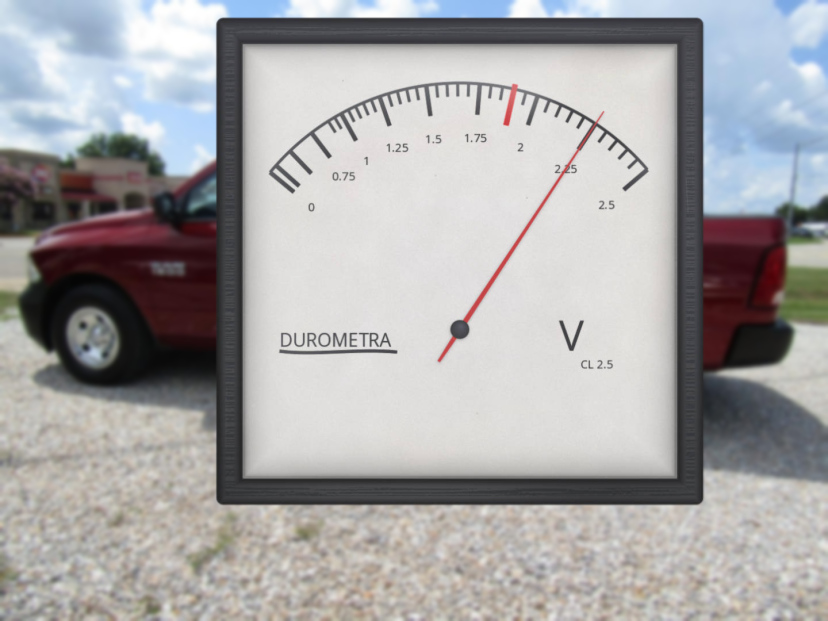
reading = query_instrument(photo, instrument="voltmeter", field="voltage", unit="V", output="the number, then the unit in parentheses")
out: 2.25 (V)
